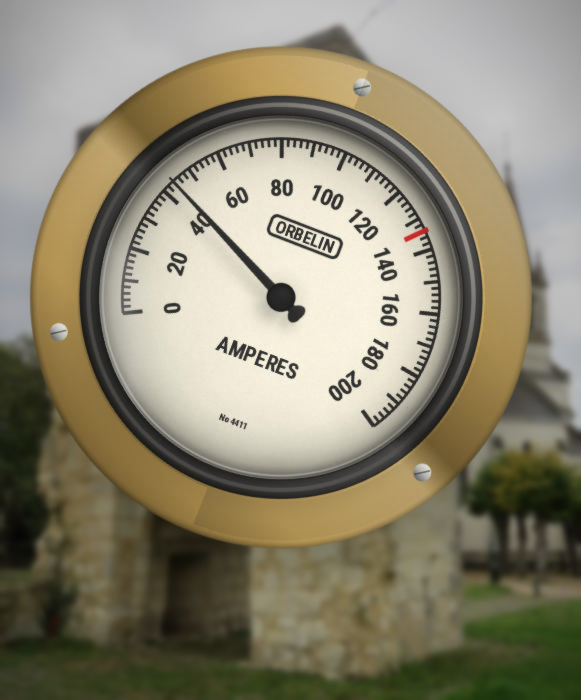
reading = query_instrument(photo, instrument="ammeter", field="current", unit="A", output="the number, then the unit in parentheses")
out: 44 (A)
